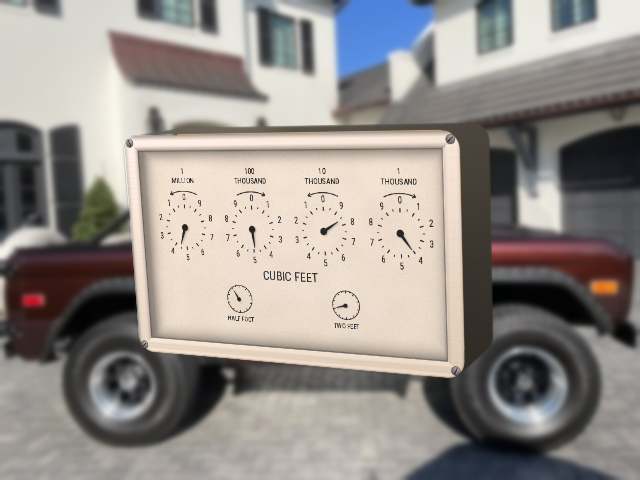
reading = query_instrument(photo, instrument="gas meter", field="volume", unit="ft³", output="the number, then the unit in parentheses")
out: 448400 (ft³)
